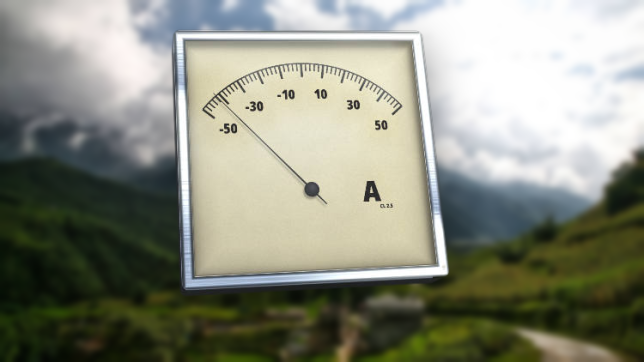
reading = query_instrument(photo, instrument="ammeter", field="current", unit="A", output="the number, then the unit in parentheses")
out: -42 (A)
